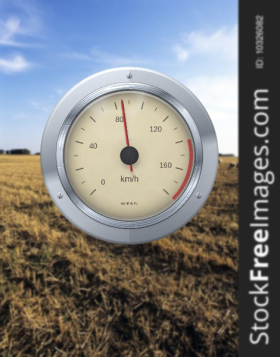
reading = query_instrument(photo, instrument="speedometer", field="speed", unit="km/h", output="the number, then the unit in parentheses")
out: 85 (km/h)
